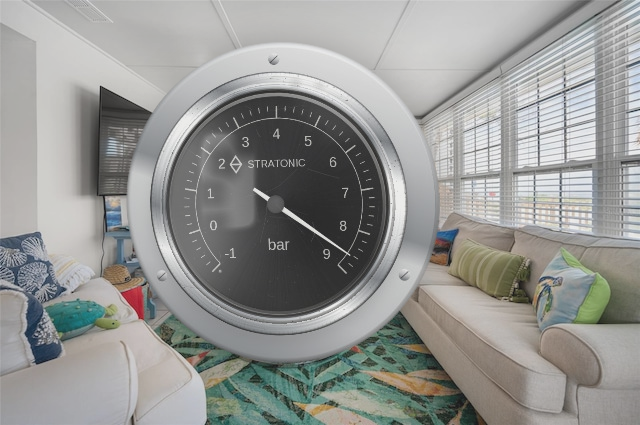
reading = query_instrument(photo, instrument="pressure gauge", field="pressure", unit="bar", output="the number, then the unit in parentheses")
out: 8.6 (bar)
